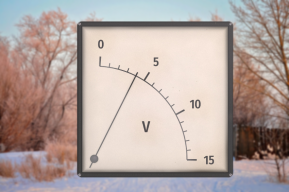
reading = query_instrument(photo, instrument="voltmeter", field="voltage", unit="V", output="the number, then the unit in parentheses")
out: 4 (V)
